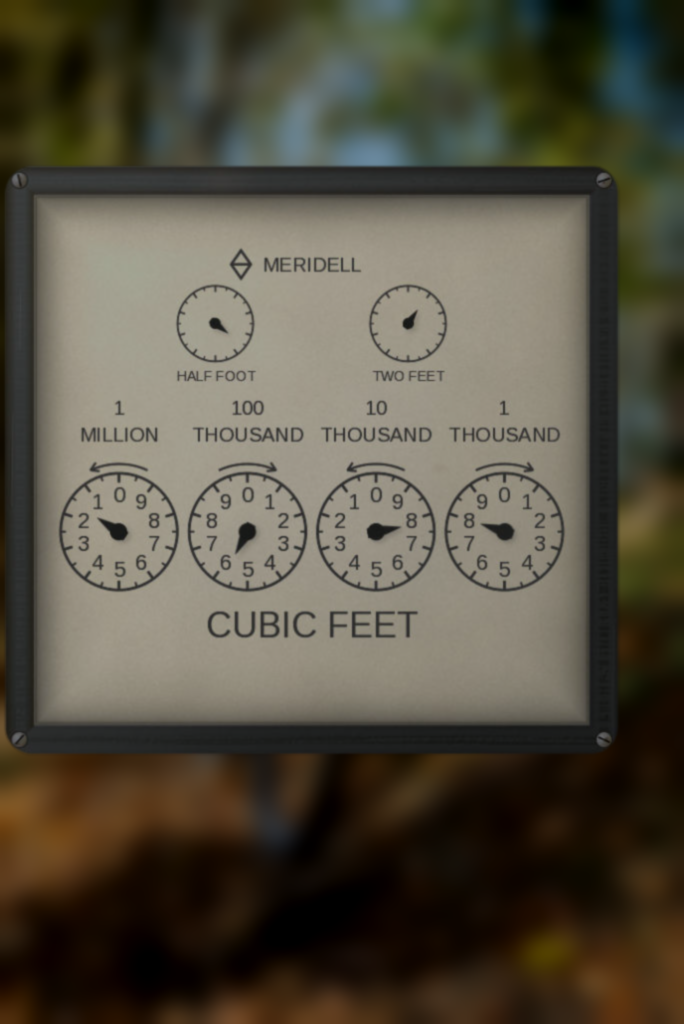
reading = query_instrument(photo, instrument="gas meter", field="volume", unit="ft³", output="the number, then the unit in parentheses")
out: 157800 (ft³)
